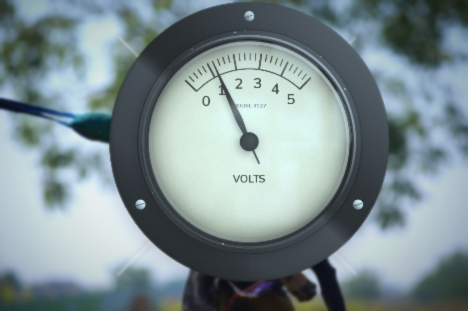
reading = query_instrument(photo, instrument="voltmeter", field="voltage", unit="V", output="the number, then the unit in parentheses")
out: 1.2 (V)
